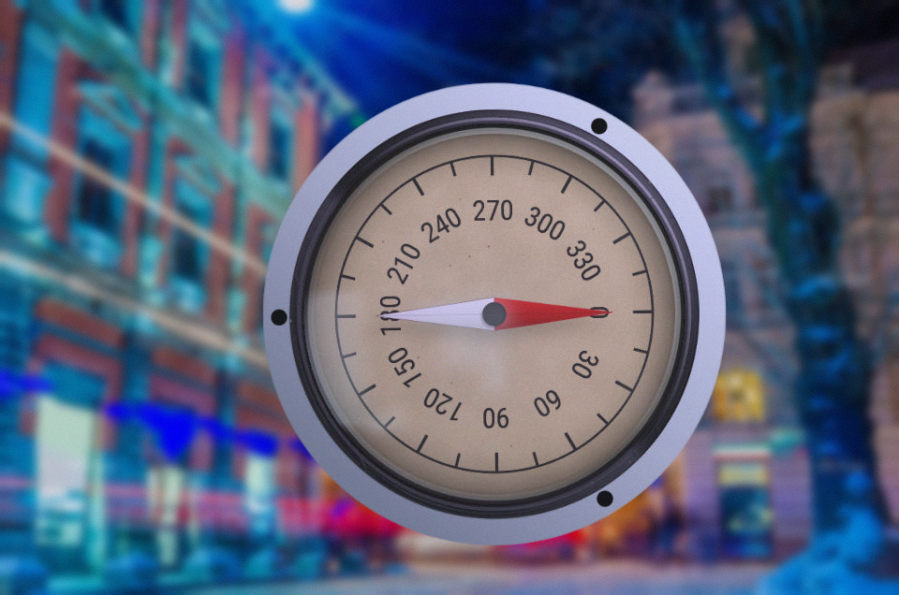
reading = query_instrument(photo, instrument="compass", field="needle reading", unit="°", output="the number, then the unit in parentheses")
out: 0 (°)
